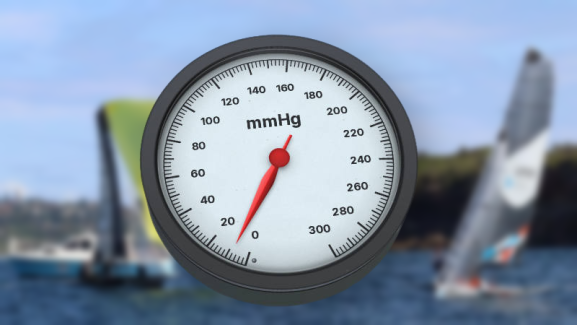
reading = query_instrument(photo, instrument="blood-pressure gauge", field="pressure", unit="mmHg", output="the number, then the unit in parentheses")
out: 8 (mmHg)
